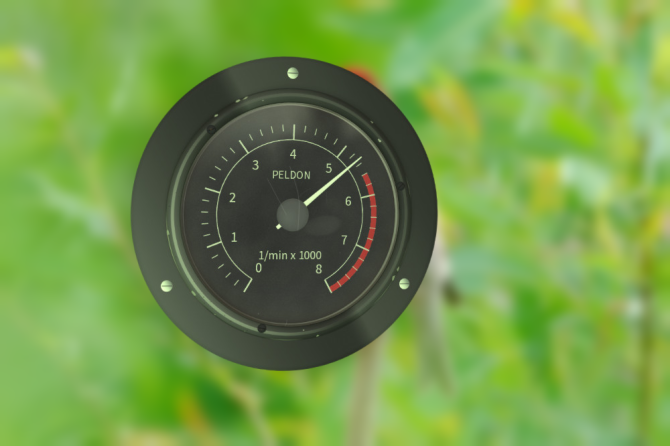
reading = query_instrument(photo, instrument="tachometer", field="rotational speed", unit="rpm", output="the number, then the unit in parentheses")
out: 5300 (rpm)
